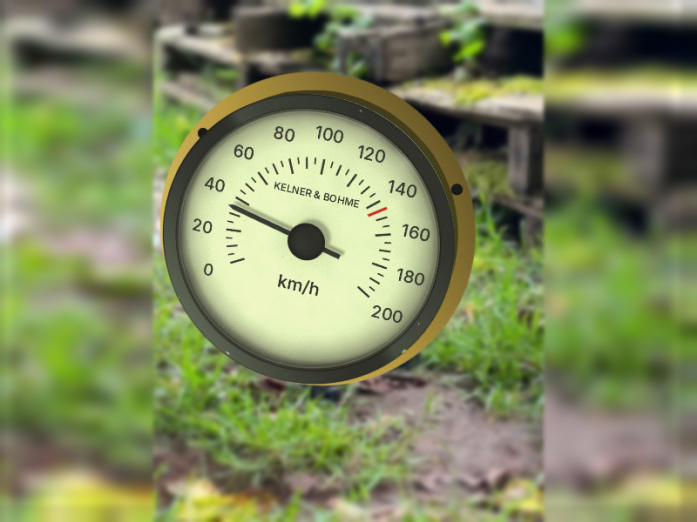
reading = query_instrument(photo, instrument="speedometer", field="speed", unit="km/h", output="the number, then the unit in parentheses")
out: 35 (km/h)
